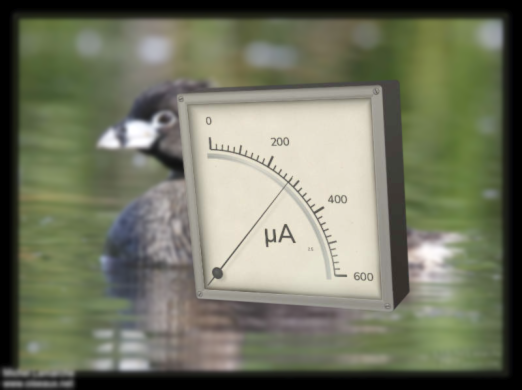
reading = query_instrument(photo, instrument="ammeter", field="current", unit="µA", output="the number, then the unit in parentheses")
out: 280 (µA)
